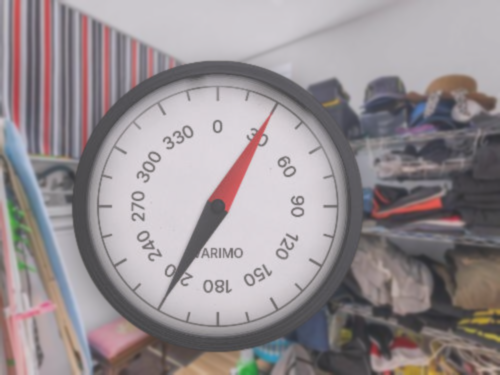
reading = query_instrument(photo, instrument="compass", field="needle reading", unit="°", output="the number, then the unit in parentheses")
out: 30 (°)
